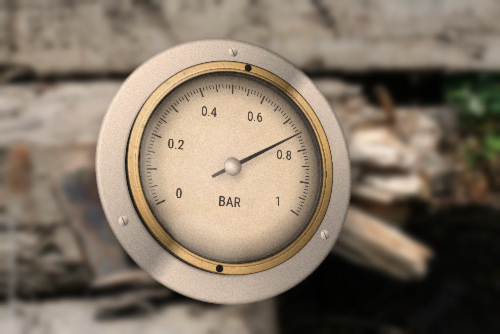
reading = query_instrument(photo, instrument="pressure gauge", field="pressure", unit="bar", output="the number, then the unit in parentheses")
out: 0.75 (bar)
